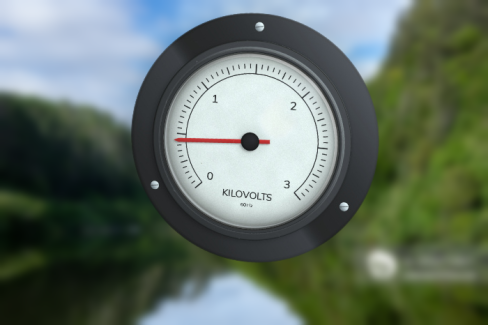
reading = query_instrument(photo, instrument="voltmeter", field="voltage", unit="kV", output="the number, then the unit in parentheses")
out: 0.45 (kV)
